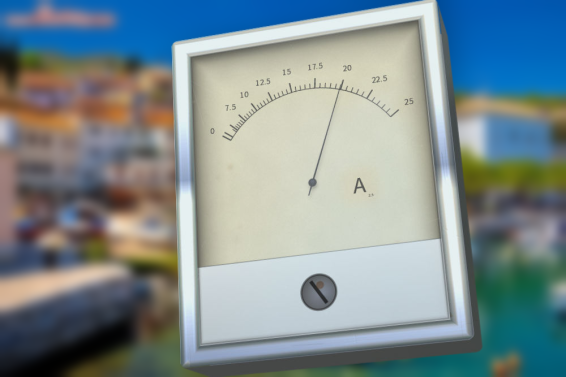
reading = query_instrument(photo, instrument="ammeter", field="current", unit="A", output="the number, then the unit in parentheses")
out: 20 (A)
